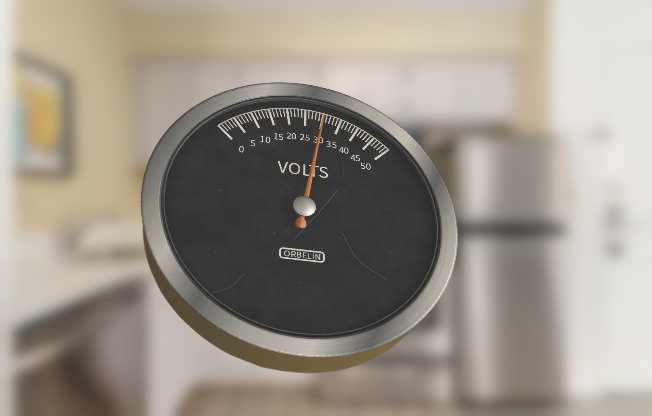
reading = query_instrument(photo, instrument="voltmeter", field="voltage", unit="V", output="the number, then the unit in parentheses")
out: 30 (V)
